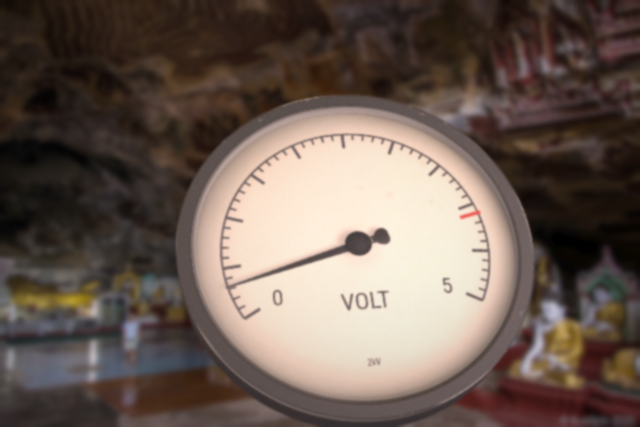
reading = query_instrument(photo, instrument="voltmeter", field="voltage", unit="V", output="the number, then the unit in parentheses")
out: 0.3 (V)
